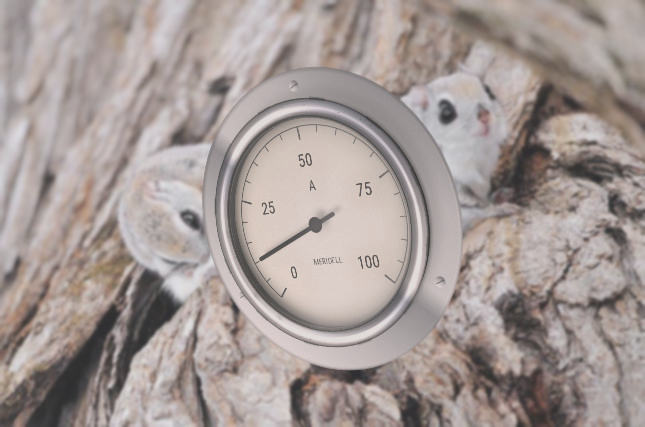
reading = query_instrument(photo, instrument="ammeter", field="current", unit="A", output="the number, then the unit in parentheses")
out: 10 (A)
